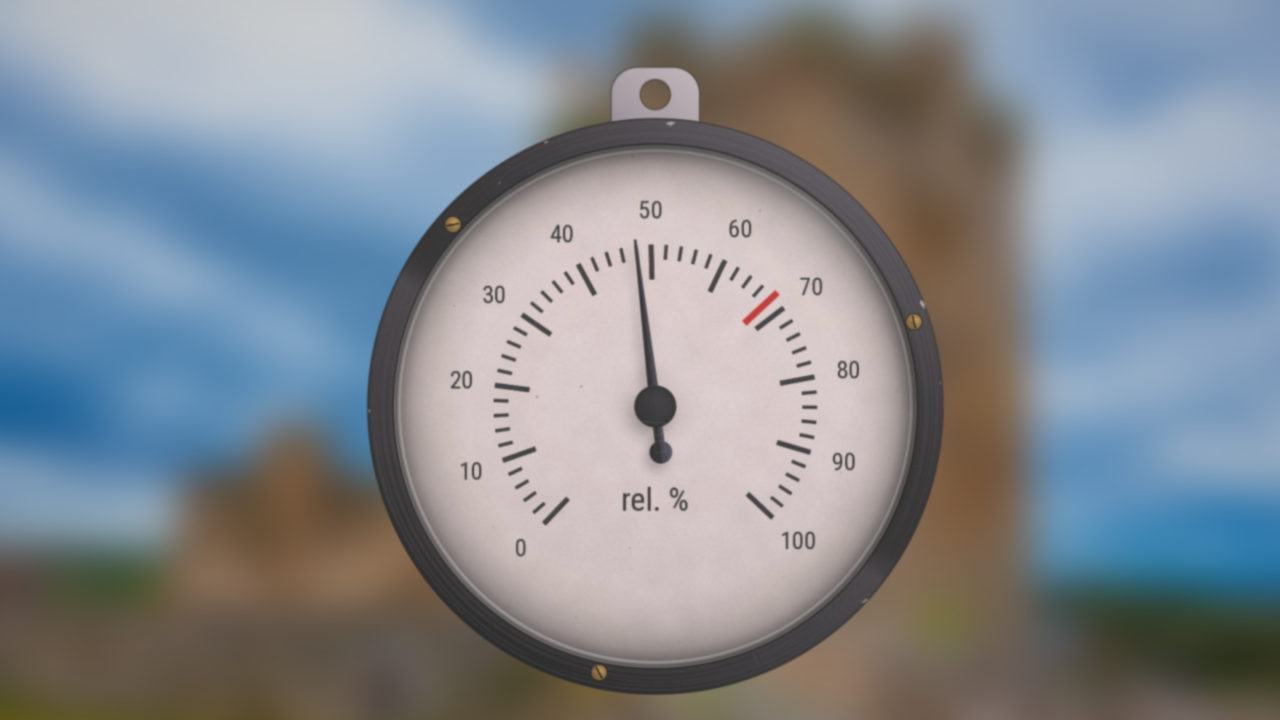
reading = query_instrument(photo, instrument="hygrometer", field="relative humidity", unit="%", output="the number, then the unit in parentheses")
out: 48 (%)
